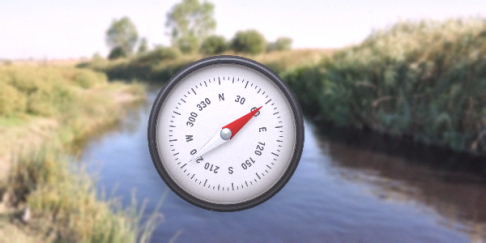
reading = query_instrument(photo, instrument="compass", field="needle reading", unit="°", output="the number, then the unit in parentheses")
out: 60 (°)
